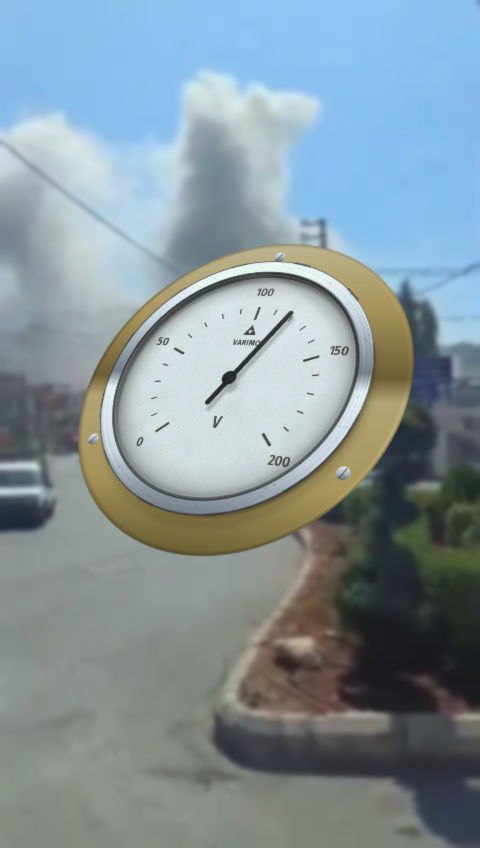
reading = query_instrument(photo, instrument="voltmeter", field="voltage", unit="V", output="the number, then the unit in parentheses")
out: 120 (V)
